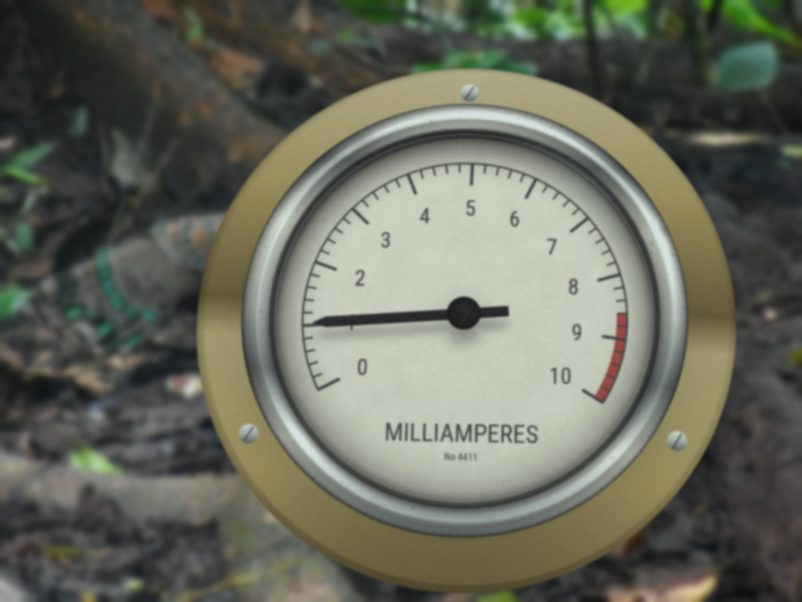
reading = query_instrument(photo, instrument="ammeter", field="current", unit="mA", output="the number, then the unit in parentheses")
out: 1 (mA)
